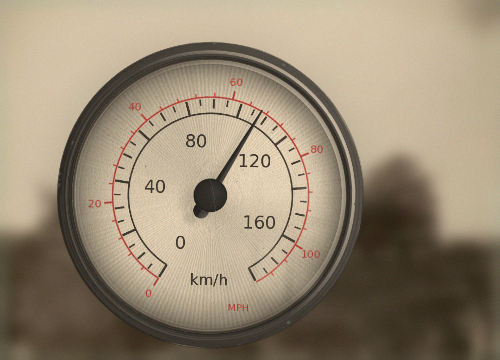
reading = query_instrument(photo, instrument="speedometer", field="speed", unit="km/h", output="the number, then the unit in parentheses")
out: 107.5 (km/h)
